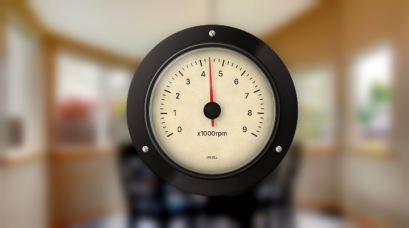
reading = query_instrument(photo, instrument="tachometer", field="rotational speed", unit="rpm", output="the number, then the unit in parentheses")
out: 4400 (rpm)
